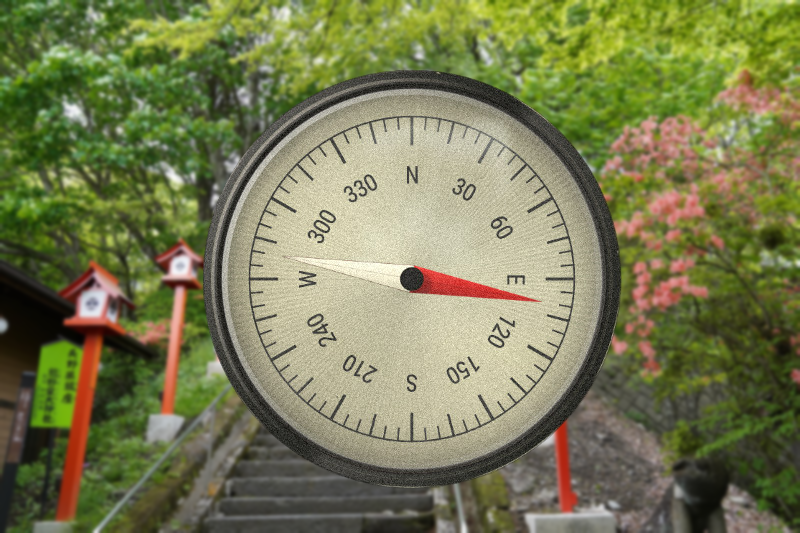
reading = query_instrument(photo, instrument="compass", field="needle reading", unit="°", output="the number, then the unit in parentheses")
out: 100 (°)
